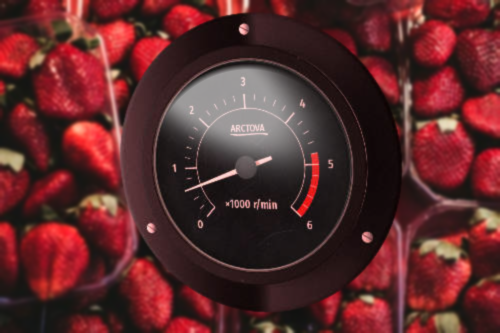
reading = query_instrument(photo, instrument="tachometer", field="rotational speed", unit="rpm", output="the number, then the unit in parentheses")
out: 600 (rpm)
